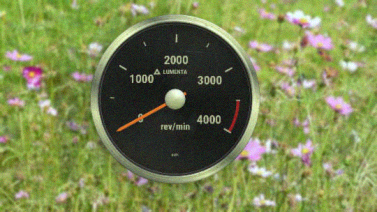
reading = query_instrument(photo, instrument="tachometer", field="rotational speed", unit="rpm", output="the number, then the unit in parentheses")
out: 0 (rpm)
